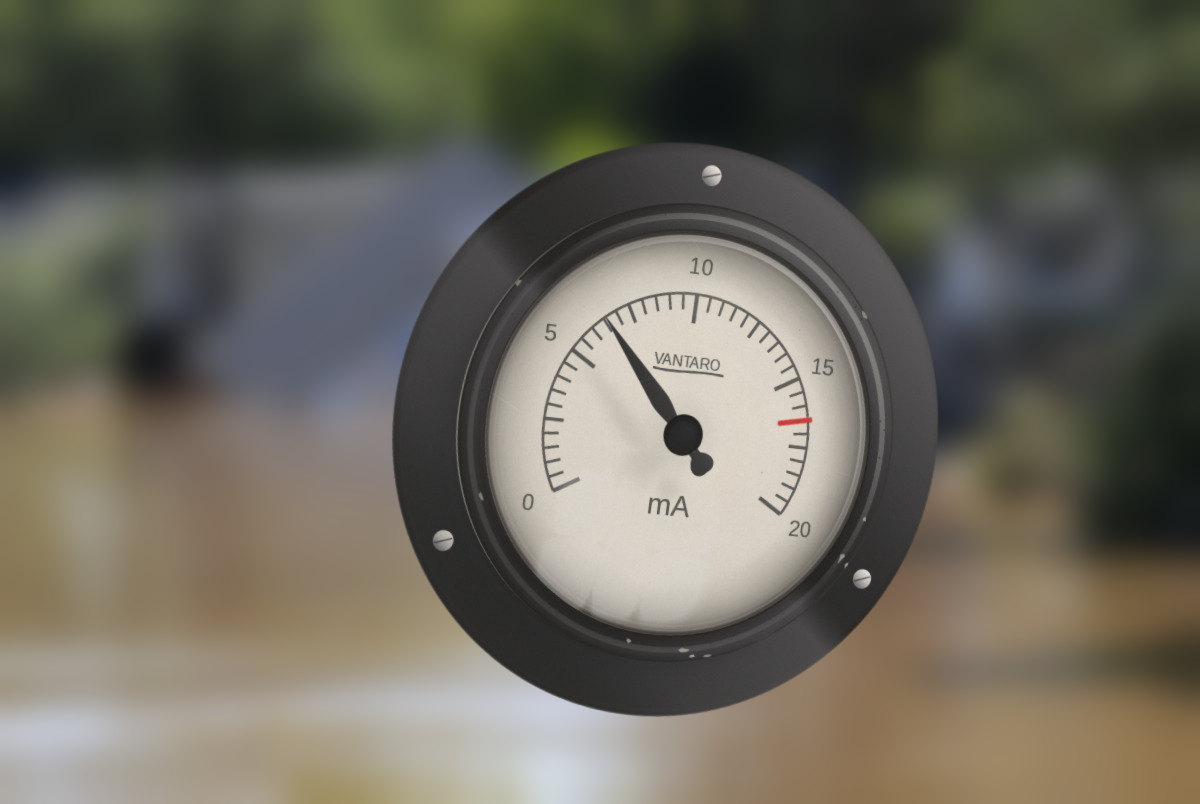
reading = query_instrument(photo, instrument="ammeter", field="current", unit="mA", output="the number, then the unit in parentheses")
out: 6.5 (mA)
